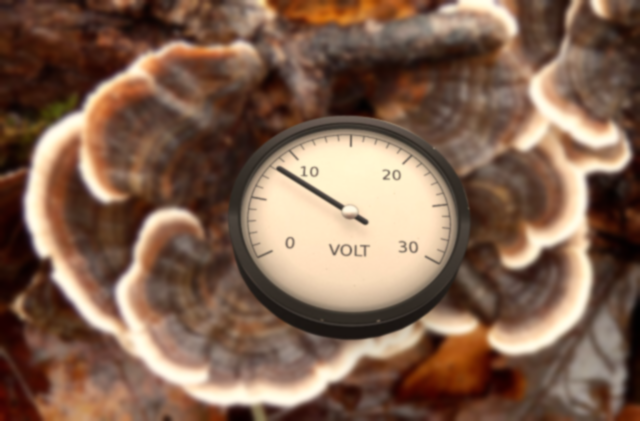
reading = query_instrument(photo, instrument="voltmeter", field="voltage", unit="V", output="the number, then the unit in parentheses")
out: 8 (V)
